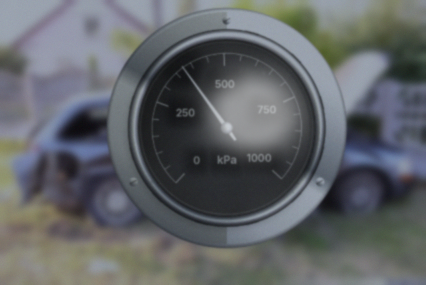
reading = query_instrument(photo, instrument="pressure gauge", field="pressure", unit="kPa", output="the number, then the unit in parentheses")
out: 375 (kPa)
